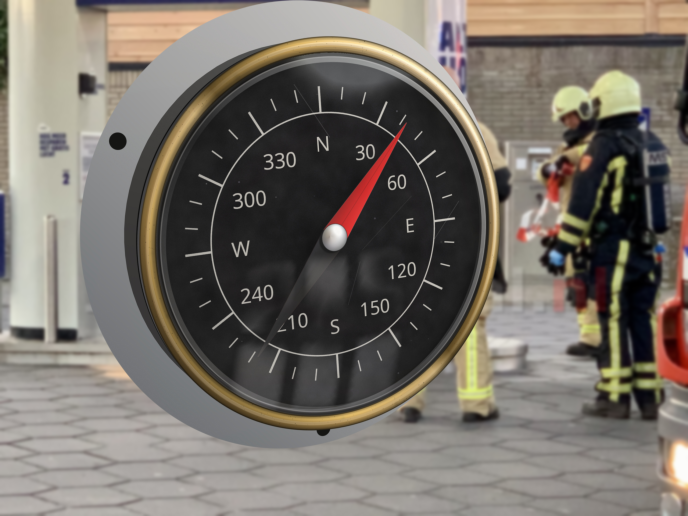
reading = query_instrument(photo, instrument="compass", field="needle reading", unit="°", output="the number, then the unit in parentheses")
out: 40 (°)
